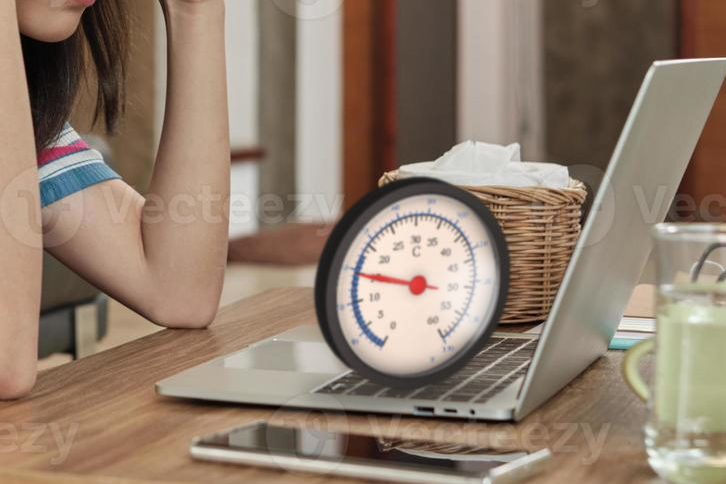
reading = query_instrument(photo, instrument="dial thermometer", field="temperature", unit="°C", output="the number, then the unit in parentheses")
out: 15 (°C)
